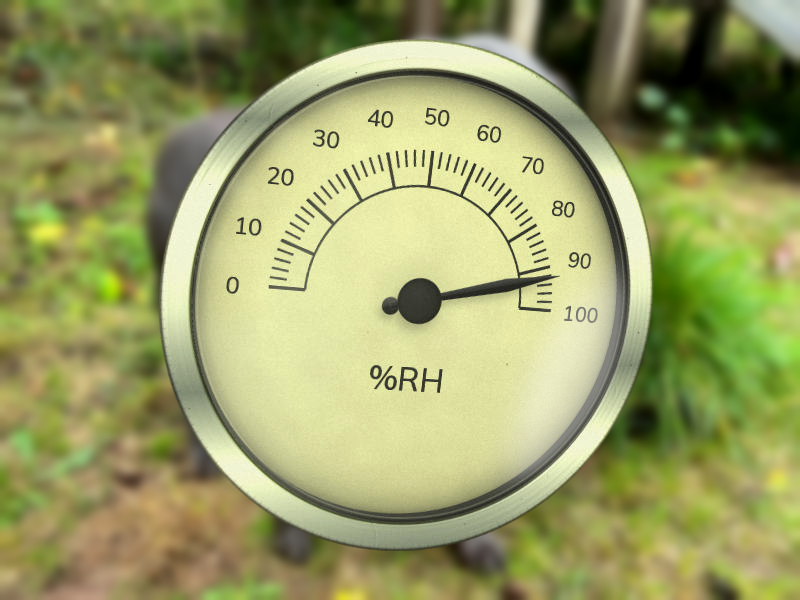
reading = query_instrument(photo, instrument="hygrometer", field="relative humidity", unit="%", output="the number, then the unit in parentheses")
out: 92 (%)
